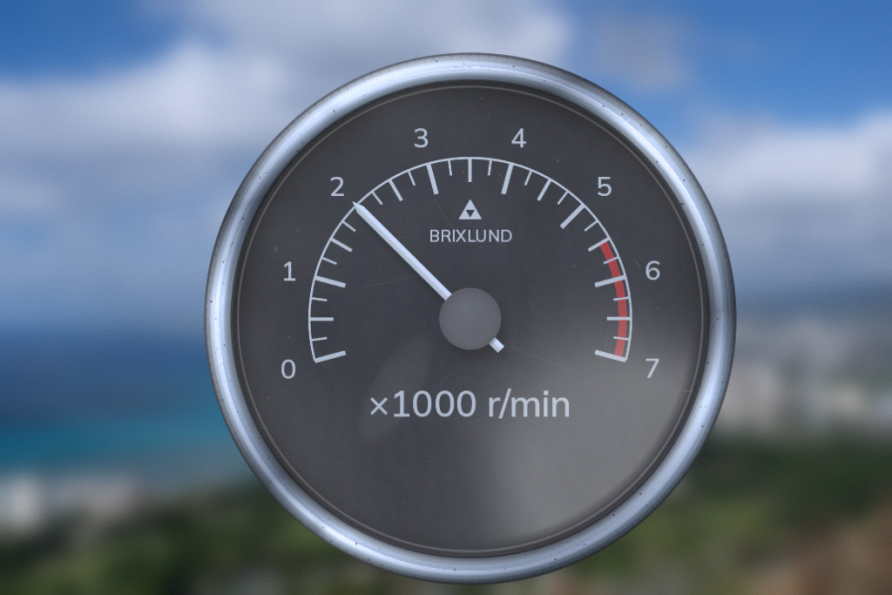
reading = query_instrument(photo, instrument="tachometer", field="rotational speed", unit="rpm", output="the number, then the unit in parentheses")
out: 2000 (rpm)
